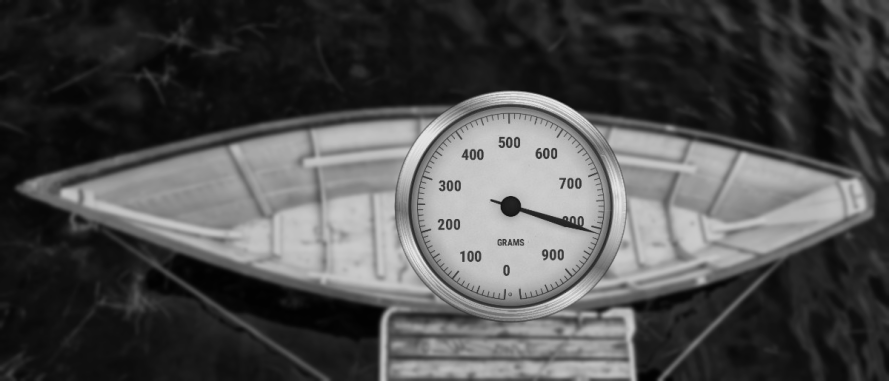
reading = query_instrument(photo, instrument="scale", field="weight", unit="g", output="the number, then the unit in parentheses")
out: 810 (g)
